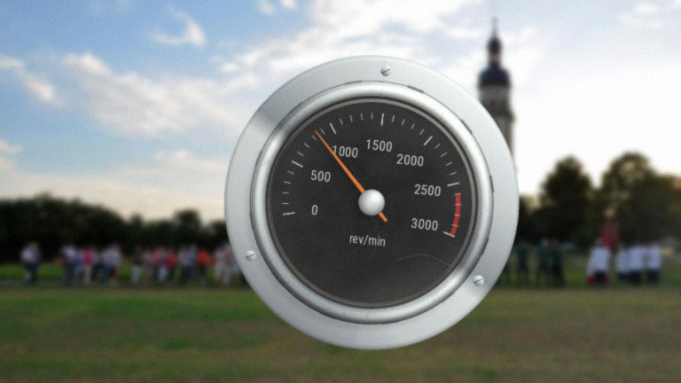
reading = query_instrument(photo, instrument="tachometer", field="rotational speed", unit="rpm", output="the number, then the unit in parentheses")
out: 850 (rpm)
